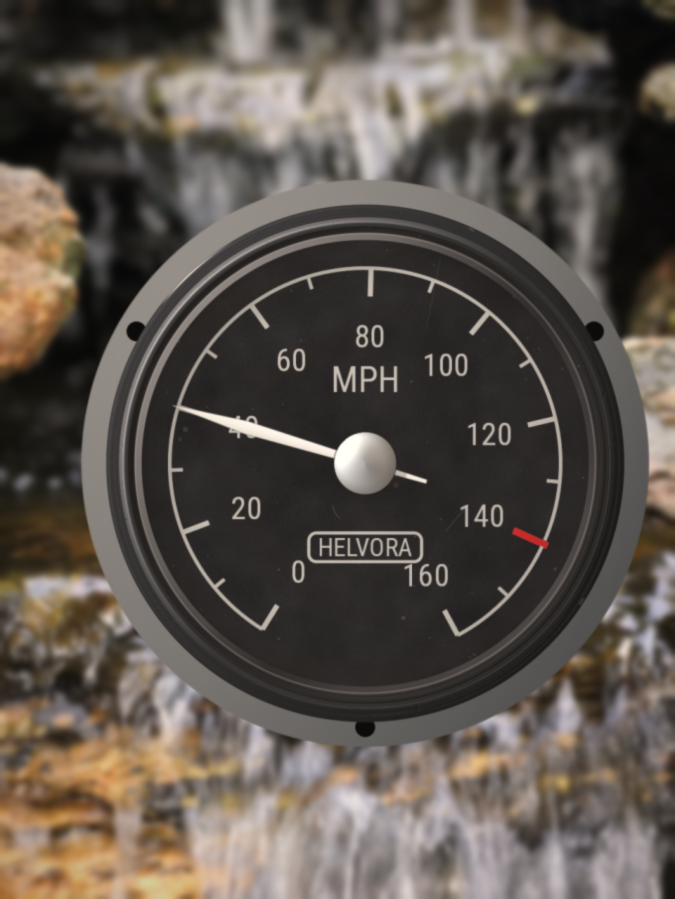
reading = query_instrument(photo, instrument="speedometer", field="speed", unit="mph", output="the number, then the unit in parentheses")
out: 40 (mph)
